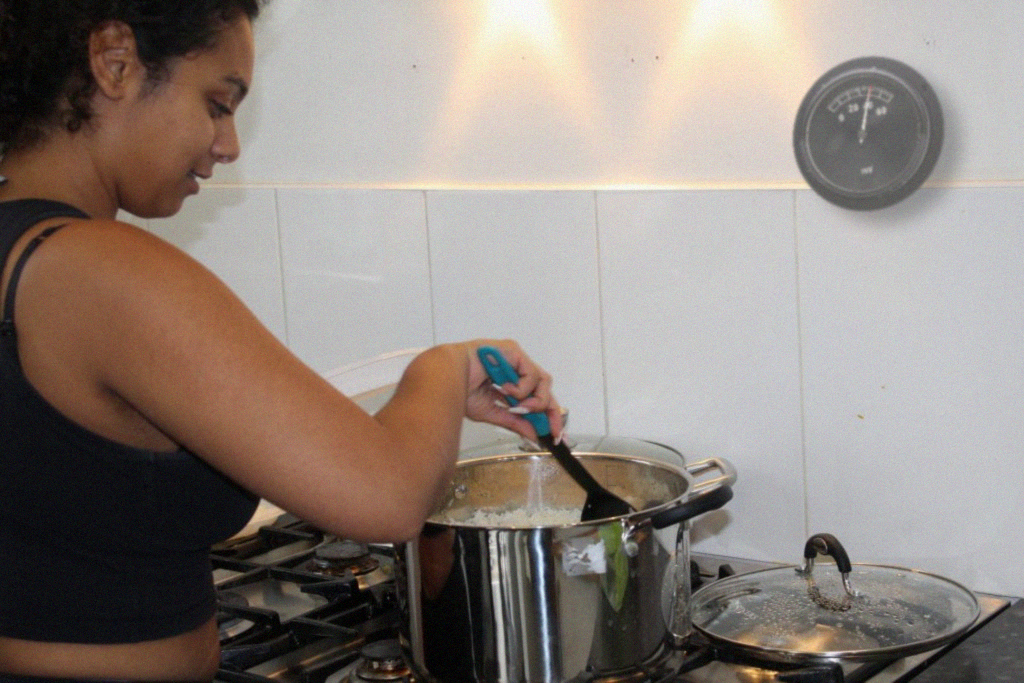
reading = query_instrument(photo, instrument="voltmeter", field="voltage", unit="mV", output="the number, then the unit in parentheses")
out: 40 (mV)
